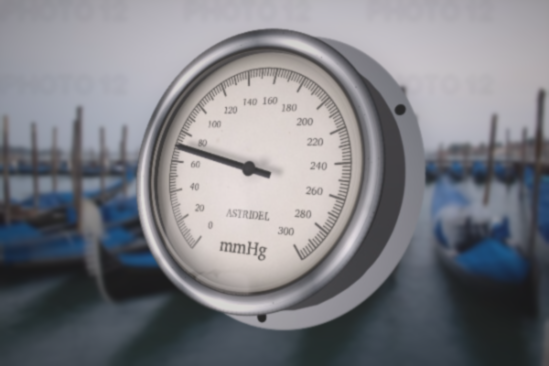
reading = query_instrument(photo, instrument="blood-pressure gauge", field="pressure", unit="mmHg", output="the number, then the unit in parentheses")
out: 70 (mmHg)
